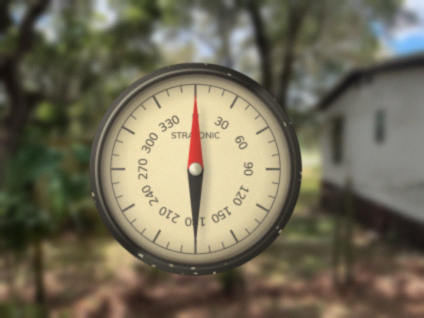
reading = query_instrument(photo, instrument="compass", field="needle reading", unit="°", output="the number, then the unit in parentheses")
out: 0 (°)
